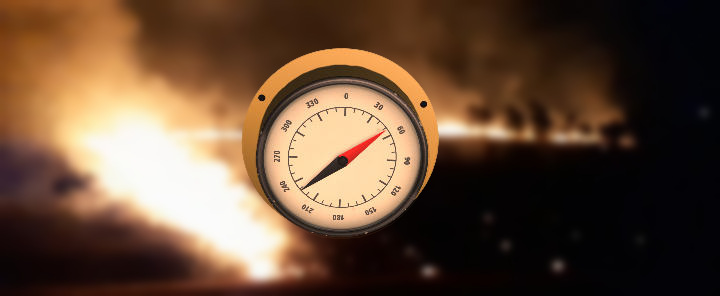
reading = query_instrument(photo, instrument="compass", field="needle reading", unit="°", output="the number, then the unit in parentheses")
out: 50 (°)
